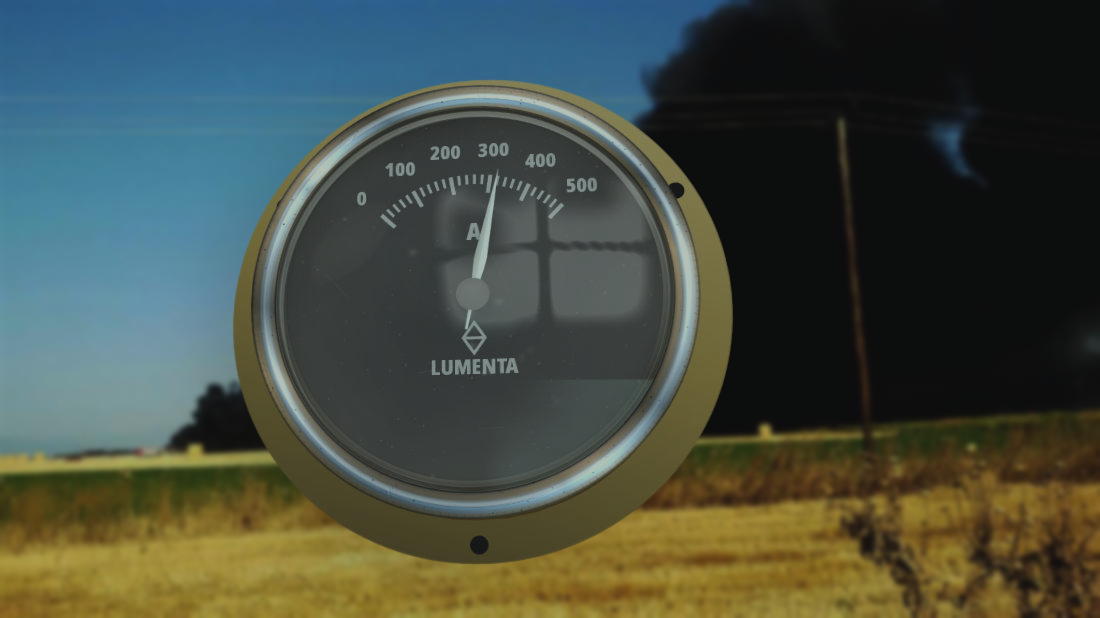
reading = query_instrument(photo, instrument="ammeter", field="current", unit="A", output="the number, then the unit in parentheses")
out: 320 (A)
